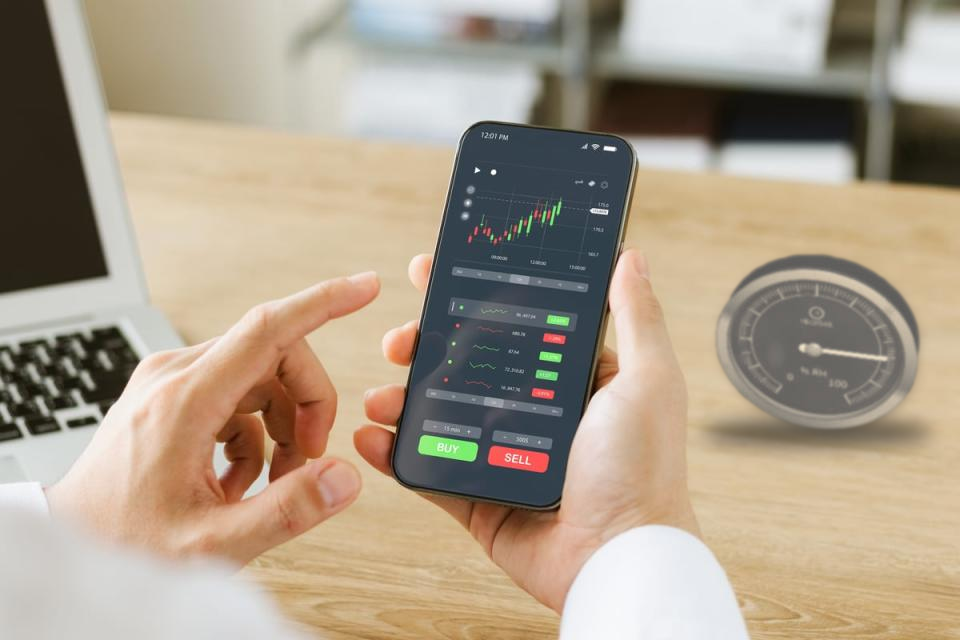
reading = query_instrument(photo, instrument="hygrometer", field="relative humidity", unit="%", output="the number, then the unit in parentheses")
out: 80 (%)
